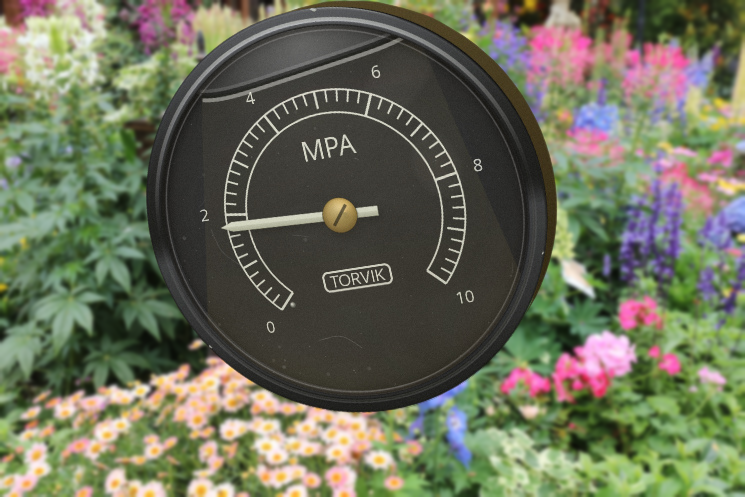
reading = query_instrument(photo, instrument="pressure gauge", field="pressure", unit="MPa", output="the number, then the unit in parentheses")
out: 1.8 (MPa)
